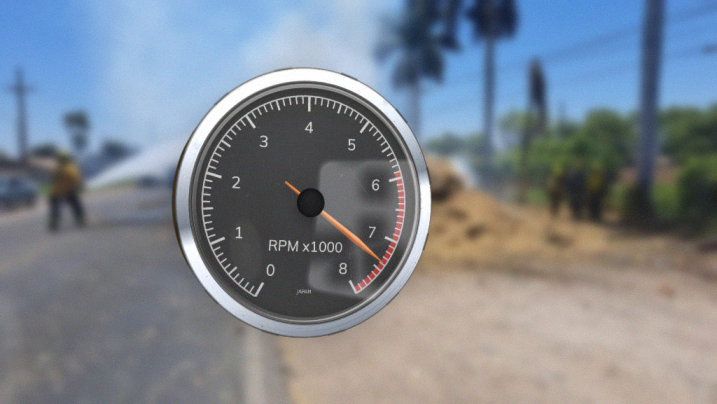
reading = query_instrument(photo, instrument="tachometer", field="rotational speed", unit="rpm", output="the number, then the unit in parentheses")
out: 7400 (rpm)
